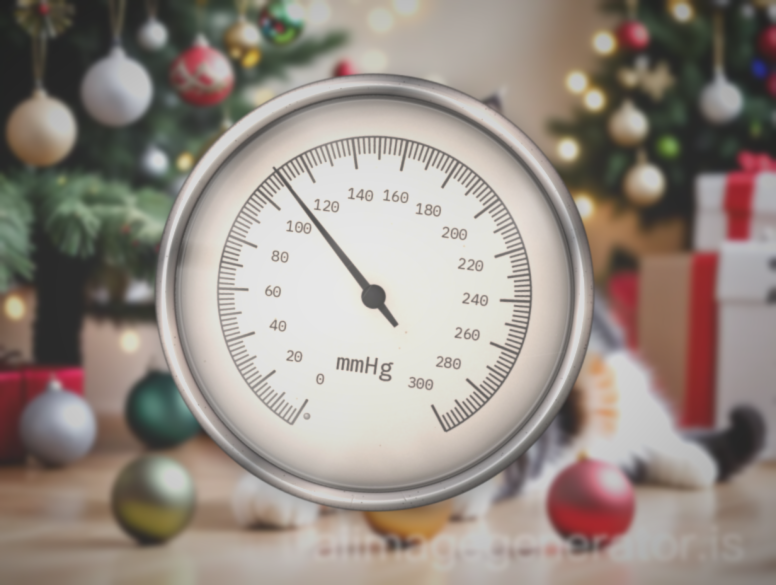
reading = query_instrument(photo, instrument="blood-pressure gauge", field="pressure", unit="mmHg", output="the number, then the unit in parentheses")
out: 110 (mmHg)
